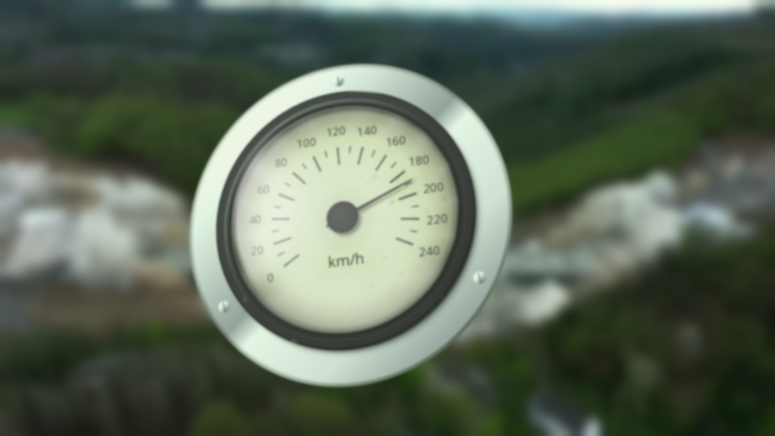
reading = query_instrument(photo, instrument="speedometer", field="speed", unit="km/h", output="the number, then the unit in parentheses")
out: 190 (km/h)
